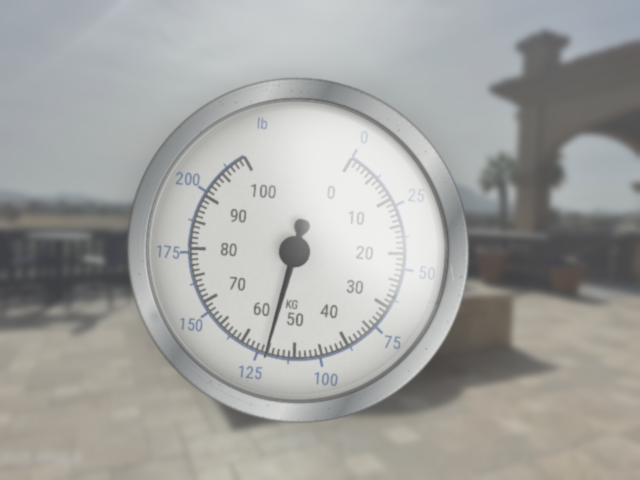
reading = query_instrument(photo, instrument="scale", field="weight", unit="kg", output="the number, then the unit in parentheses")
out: 55 (kg)
